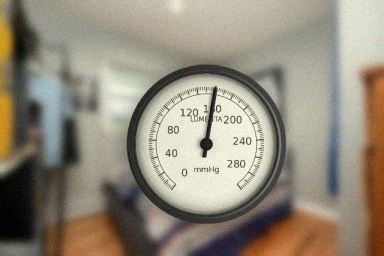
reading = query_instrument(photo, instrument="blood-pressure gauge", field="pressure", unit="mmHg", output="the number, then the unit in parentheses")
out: 160 (mmHg)
